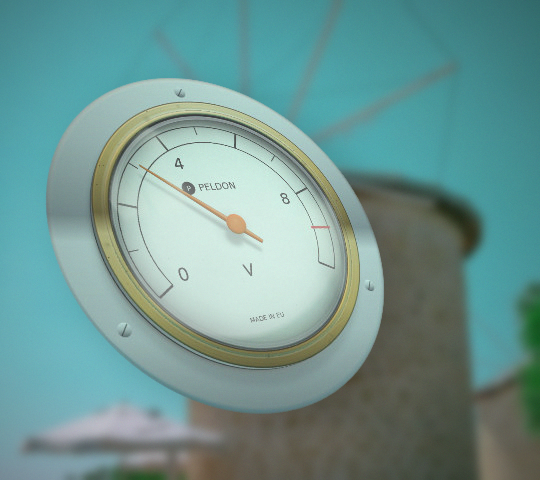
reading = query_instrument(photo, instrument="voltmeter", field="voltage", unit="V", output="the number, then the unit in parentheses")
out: 3 (V)
